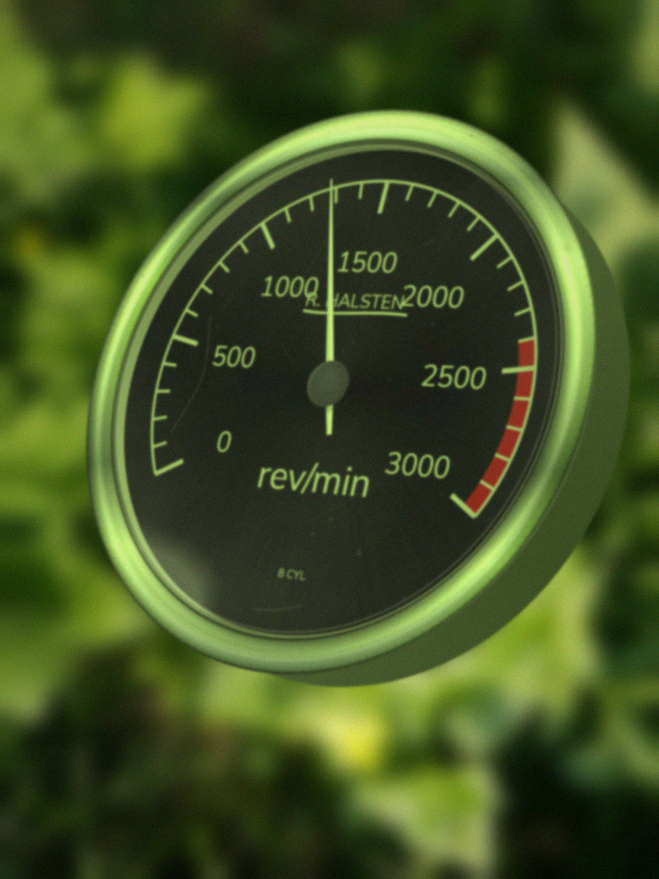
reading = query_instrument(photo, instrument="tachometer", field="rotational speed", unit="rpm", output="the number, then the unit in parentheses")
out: 1300 (rpm)
